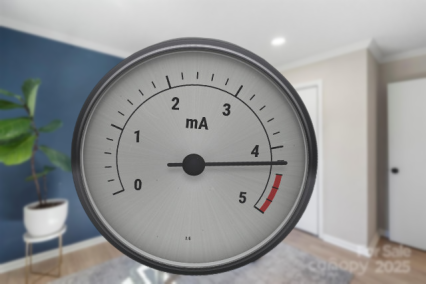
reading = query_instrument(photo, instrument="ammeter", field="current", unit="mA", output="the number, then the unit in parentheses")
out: 4.2 (mA)
